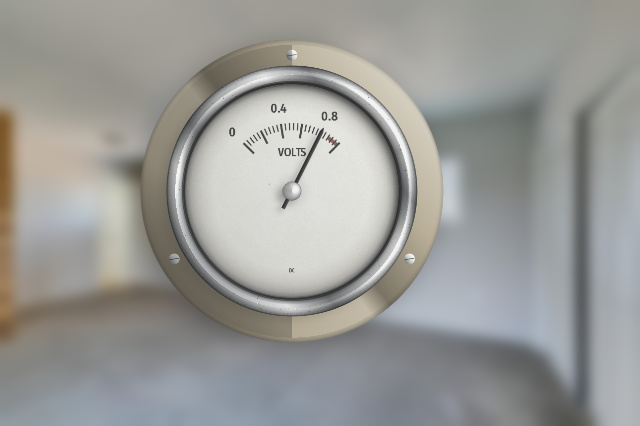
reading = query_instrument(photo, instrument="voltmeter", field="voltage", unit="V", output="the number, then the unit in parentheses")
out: 0.8 (V)
